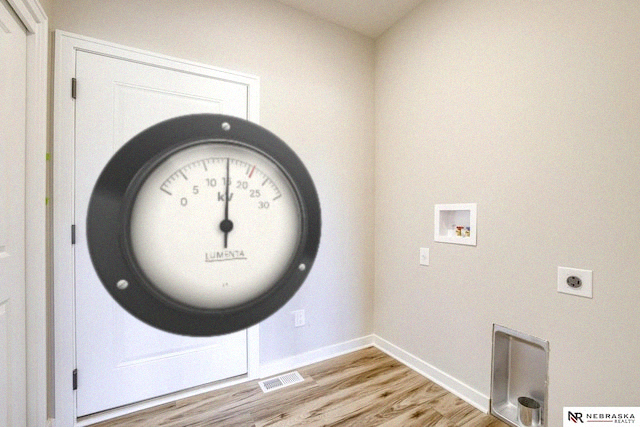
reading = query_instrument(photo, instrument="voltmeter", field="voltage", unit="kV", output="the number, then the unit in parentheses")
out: 15 (kV)
